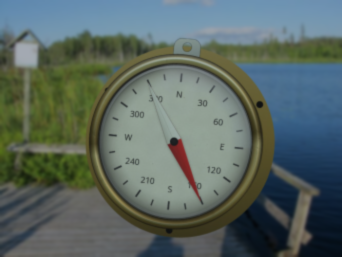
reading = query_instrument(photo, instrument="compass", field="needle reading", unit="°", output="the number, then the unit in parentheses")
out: 150 (°)
